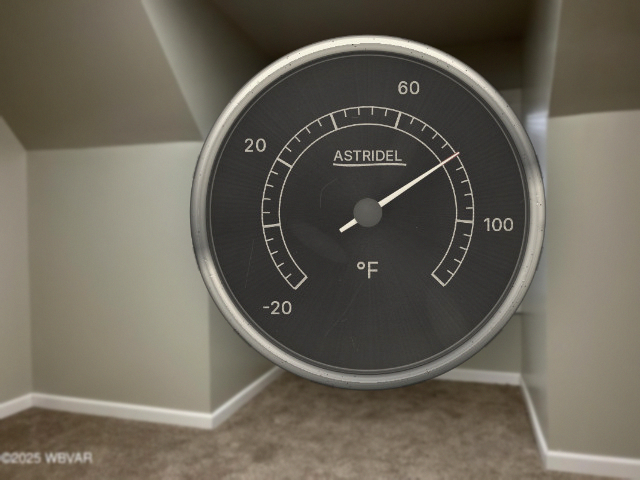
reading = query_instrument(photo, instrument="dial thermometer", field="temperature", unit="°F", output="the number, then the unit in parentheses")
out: 80 (°F)
